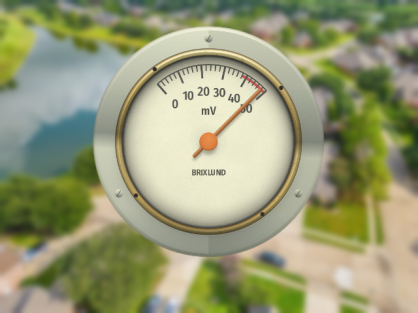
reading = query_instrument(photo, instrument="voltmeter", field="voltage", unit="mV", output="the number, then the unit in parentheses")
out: 48 (mV)
